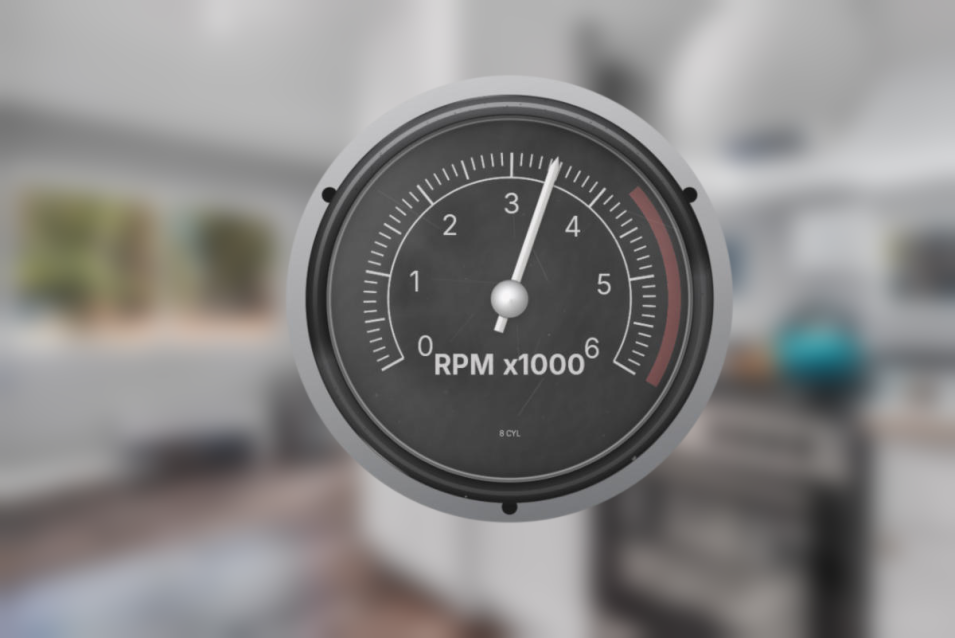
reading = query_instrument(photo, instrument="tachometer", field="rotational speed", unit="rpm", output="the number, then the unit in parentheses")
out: 3450 (rpm)
